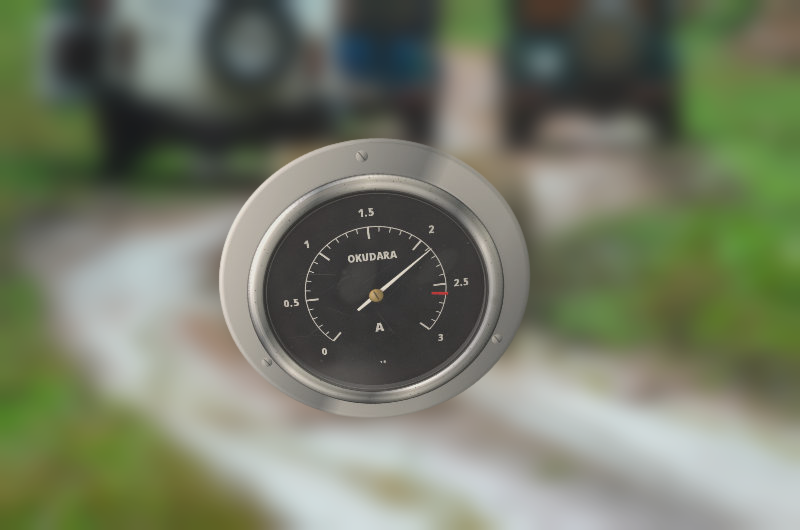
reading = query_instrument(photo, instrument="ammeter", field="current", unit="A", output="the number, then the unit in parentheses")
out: 2.1 (A)
